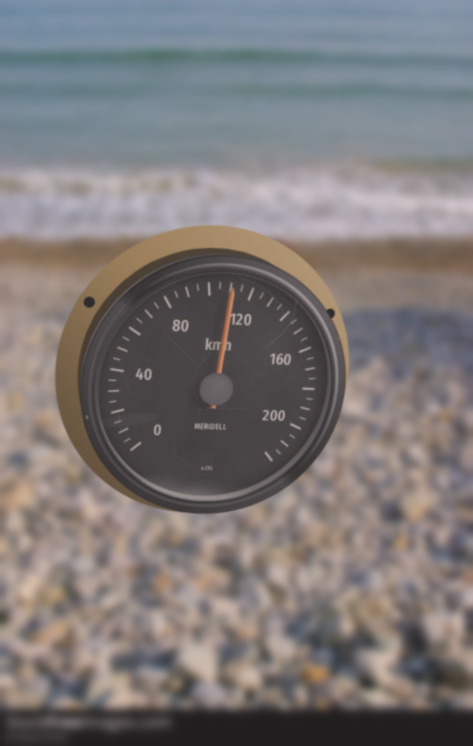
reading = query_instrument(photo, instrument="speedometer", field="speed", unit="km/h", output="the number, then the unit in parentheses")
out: 110 (km/h)
